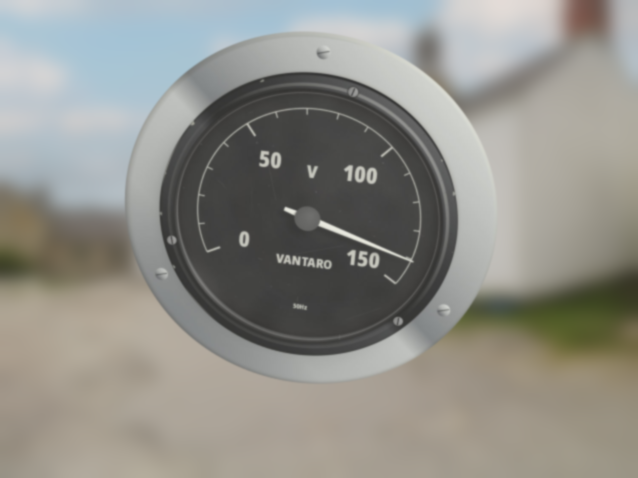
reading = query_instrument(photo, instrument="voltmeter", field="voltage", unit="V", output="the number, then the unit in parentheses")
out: 140 (V)
